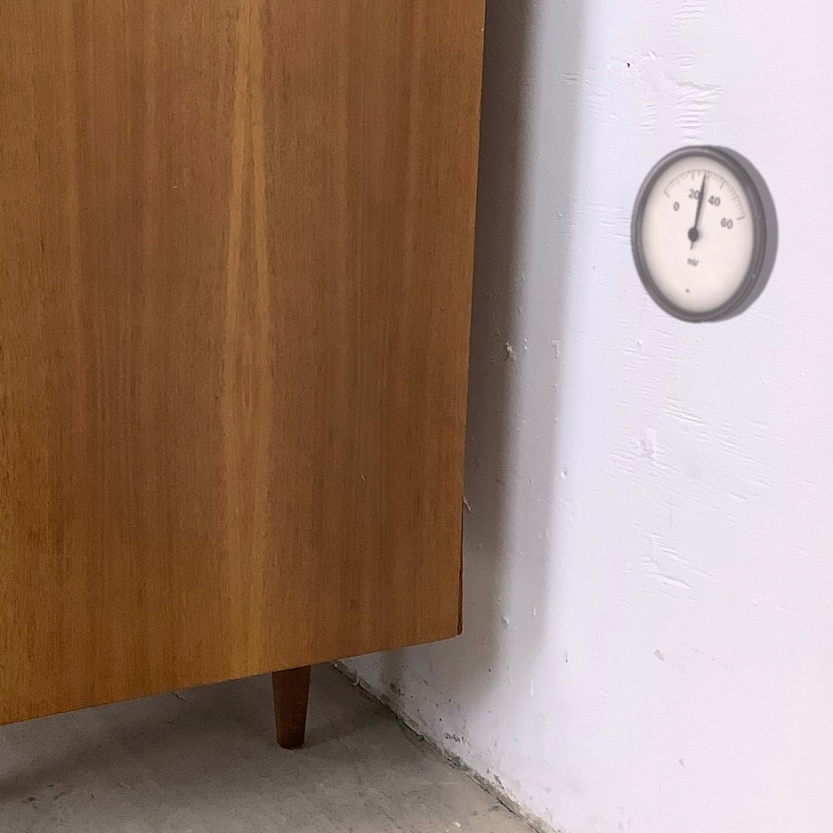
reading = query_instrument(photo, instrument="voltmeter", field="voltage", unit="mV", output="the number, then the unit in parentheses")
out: 30 (mV)
